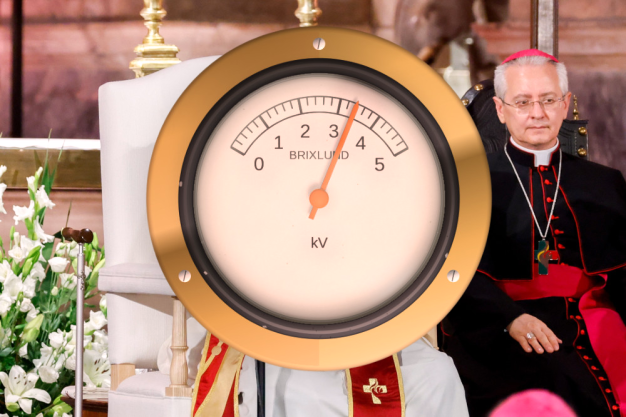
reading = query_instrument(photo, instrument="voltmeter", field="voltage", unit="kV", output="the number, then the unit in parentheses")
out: 3.4 (kV)
